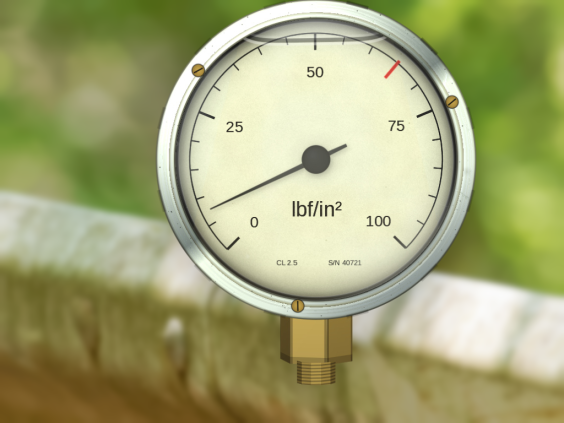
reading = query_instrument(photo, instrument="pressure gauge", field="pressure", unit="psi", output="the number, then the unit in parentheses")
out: 7.5 (psi)
